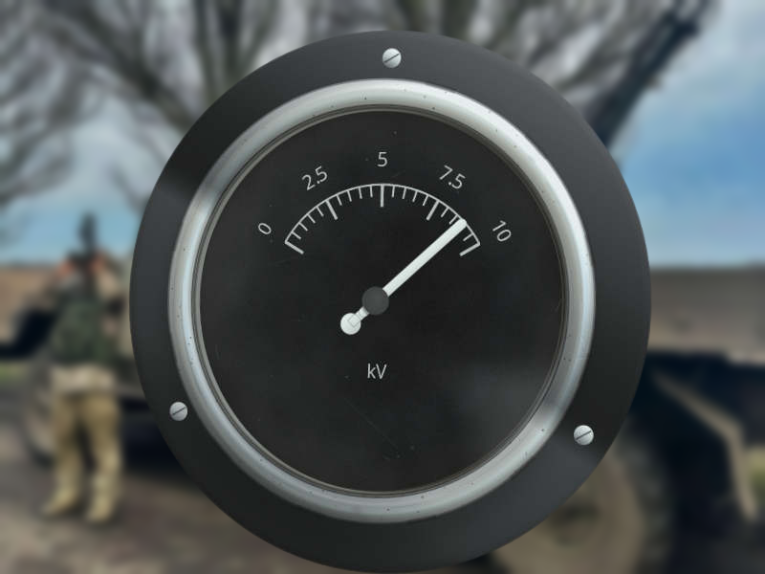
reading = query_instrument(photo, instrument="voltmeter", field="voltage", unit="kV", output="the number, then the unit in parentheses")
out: 9 (kV)
